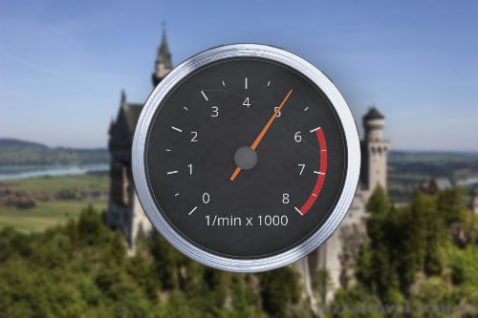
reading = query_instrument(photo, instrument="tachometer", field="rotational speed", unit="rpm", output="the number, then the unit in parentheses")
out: 5000 (rpm)
